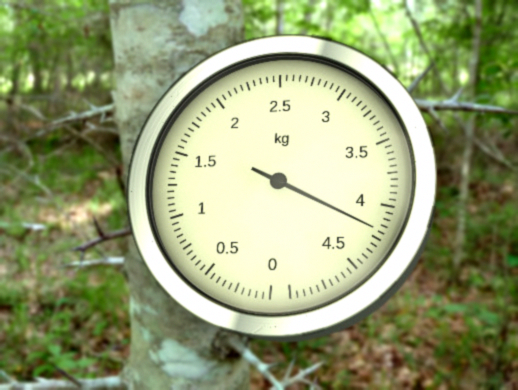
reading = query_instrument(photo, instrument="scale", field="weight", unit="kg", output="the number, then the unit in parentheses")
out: 4.2 (kg)
